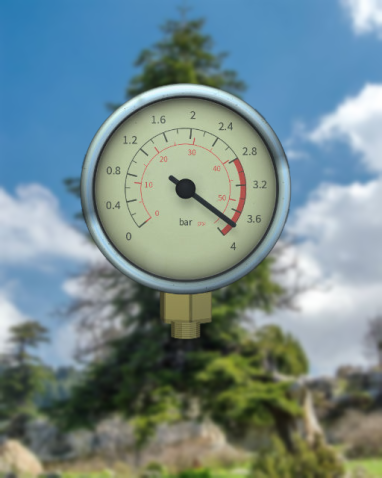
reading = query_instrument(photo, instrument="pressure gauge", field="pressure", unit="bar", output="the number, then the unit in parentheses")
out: 3.8 (bar)
